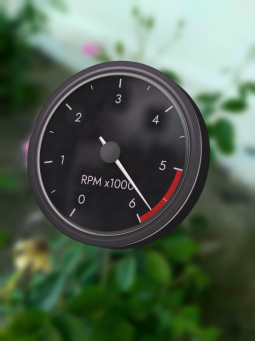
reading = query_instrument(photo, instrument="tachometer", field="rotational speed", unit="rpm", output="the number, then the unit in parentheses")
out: 5750 (rpm)
